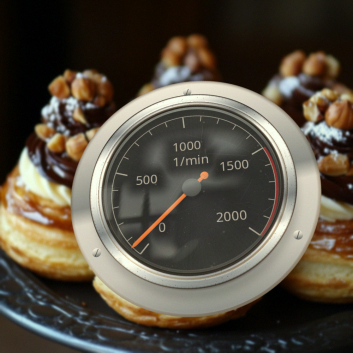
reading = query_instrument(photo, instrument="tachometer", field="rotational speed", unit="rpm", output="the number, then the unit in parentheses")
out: 50 (rpm)
